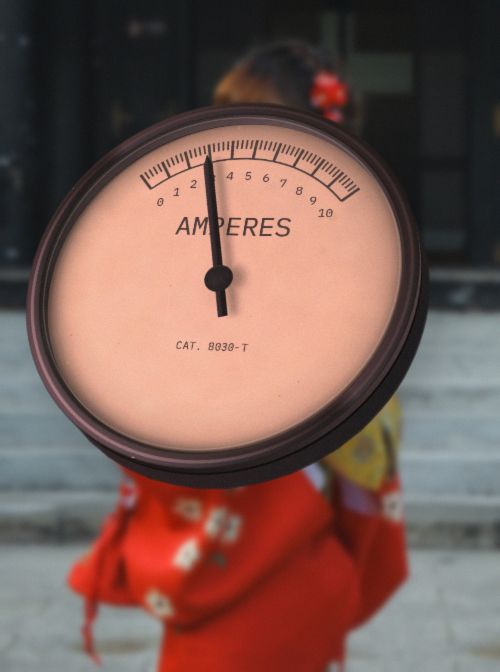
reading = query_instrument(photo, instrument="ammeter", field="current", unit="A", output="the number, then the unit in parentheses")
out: 3 (A)
